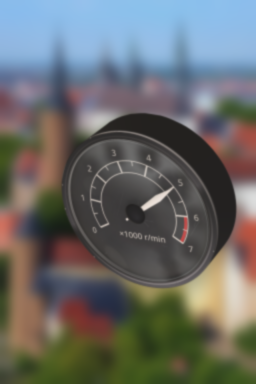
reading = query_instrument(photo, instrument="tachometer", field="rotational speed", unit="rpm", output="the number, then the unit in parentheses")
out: 5000 (rpm)
